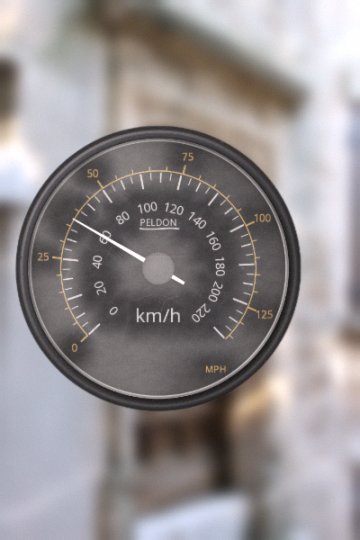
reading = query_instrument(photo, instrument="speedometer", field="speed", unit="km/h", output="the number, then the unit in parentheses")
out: 60 (km/h)
